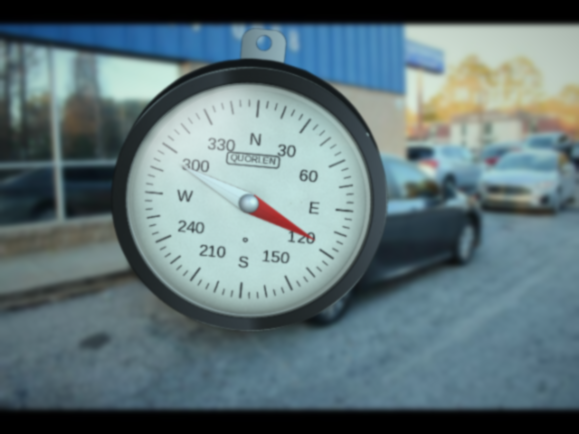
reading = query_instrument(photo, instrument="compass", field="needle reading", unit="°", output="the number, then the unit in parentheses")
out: 115 (°)
